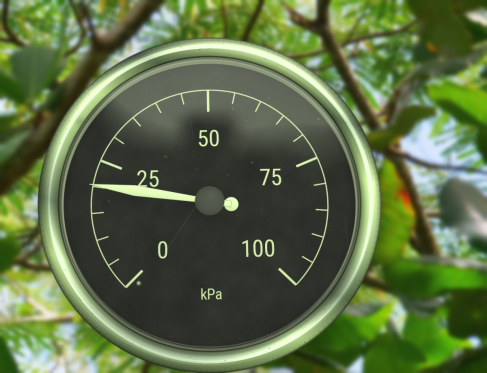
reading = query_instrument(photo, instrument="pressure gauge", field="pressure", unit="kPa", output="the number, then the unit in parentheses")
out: 20 (kPa)
